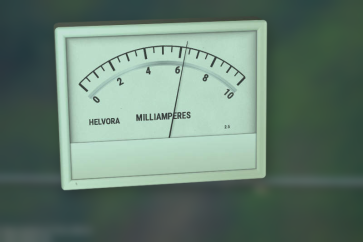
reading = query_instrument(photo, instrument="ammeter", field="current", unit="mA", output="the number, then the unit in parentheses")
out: 6.25 (mA)
